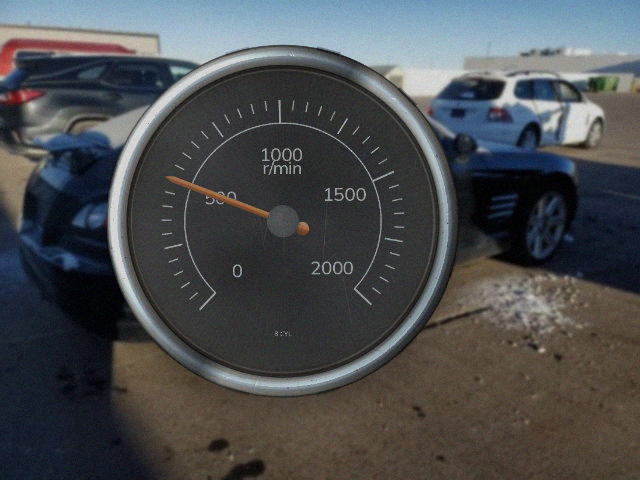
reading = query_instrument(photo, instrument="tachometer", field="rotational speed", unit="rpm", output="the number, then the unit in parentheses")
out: 500 (rpm)
